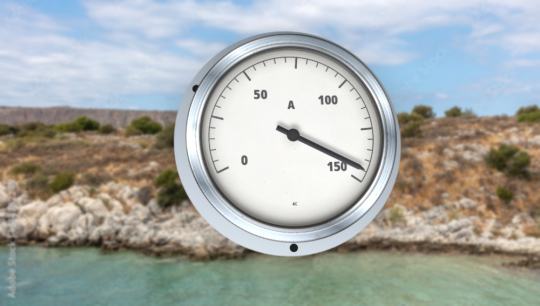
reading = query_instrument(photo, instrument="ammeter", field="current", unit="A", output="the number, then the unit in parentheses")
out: 145 (A)
